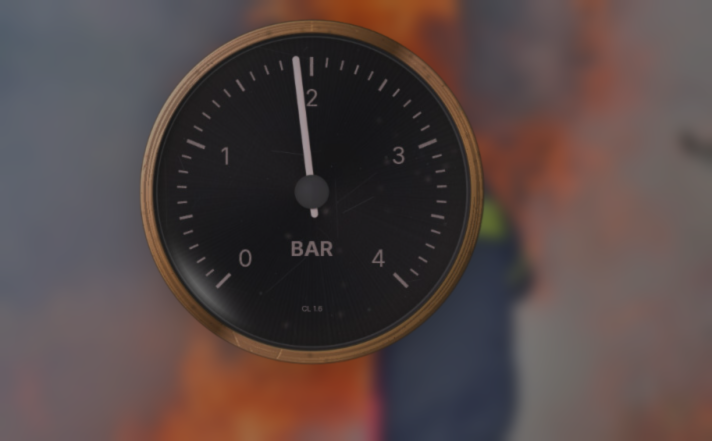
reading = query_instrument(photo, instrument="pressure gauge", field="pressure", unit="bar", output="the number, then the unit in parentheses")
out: 1.9 (bar)
